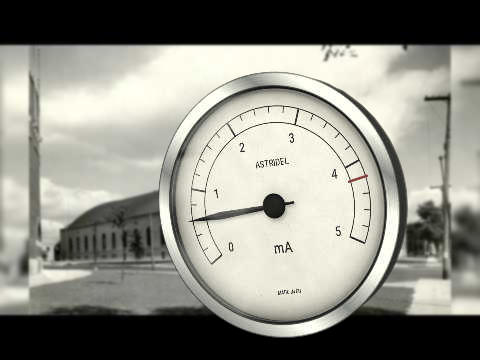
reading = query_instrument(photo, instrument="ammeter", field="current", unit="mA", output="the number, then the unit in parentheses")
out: 0.6 (mA)
